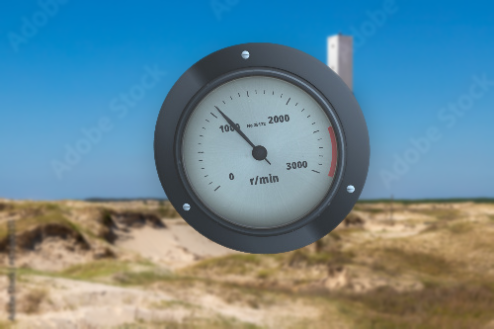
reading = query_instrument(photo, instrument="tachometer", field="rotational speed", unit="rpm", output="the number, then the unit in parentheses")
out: 1100 (rpm)
